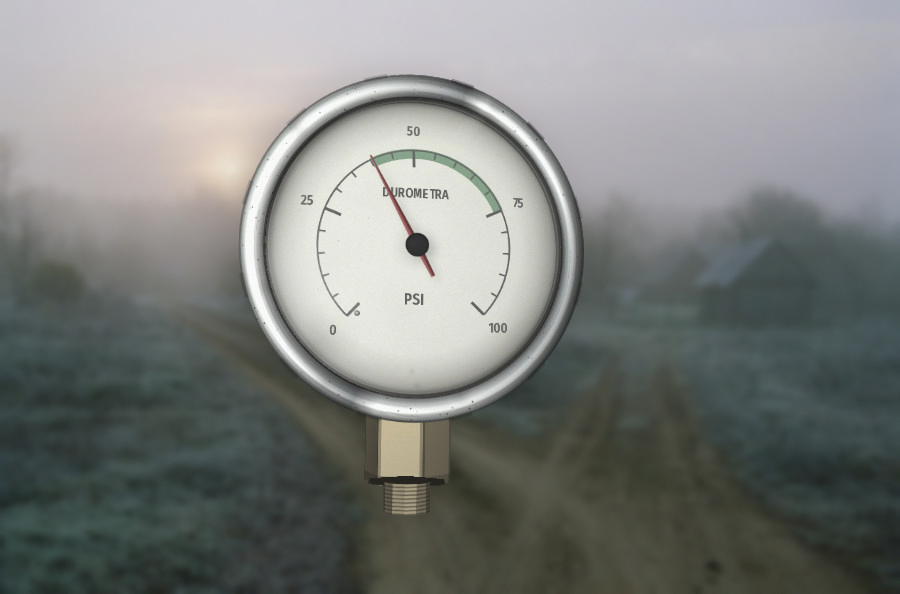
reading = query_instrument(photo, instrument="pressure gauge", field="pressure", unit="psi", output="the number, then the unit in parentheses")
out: 40 (psi)
